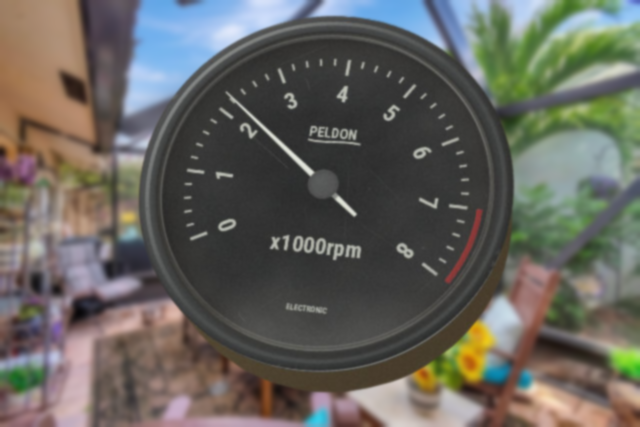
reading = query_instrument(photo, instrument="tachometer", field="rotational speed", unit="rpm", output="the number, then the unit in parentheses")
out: 2200 (rpm)
